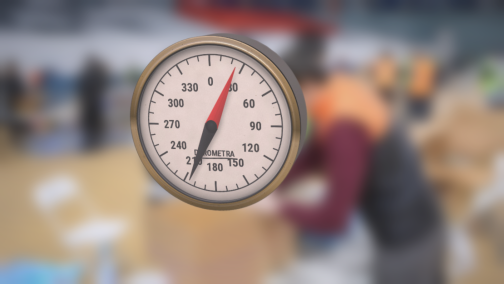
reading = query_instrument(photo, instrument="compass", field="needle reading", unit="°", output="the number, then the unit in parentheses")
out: 25 (°)
